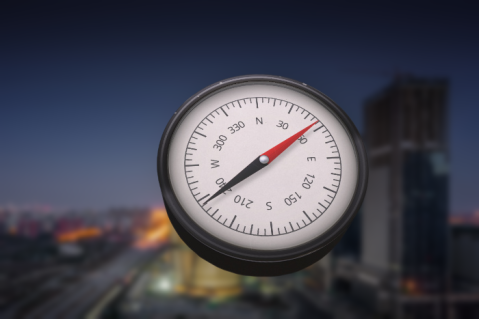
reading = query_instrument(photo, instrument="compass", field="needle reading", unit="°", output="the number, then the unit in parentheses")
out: 55 (°)
